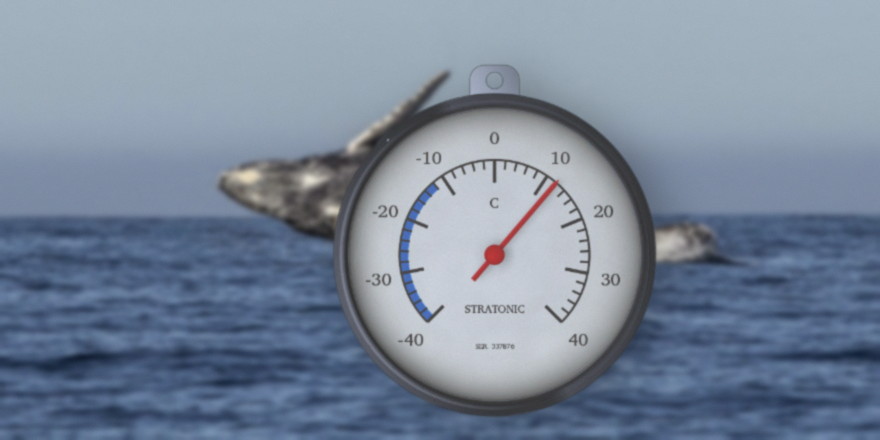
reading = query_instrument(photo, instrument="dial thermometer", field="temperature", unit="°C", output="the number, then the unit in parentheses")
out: 12 (°C)
